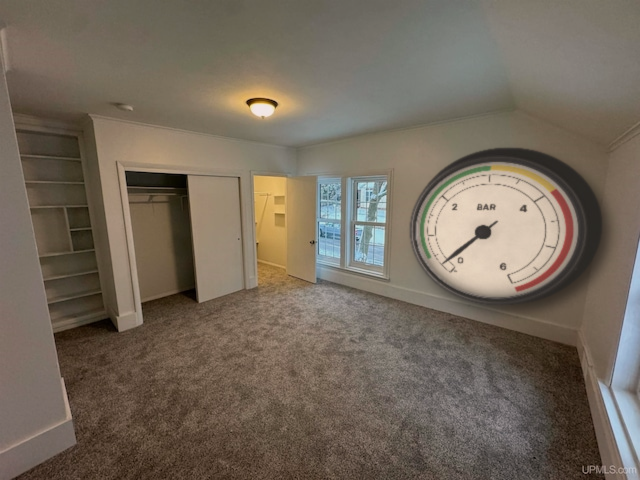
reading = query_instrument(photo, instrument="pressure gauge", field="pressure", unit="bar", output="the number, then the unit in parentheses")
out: 0.25 (bar)
